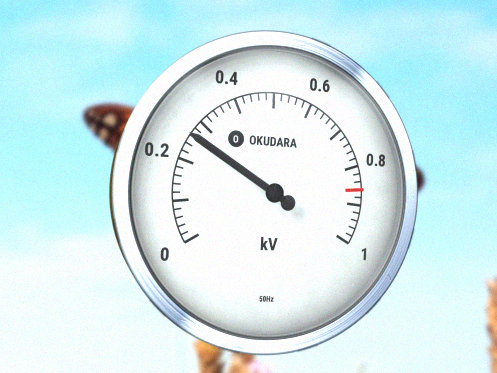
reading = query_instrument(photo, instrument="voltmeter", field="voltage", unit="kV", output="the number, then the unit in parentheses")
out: 0.26 (kV)
